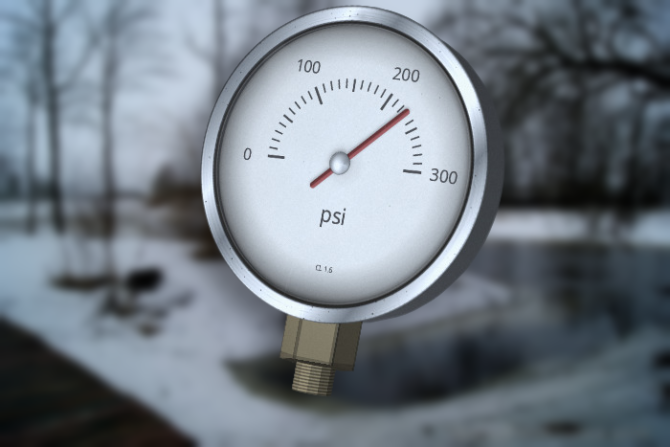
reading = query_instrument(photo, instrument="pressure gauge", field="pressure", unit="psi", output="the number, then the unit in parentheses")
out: 230 (psi)
